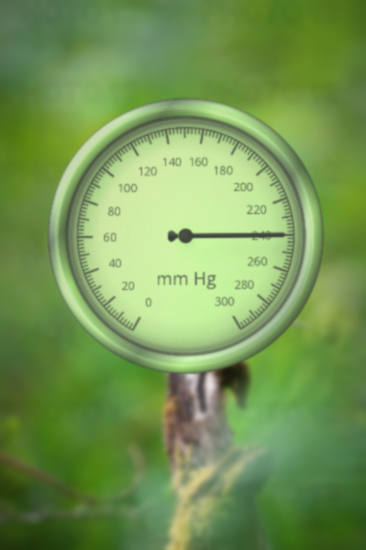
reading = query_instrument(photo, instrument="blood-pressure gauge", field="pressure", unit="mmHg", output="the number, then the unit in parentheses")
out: 240 (mmHg)
